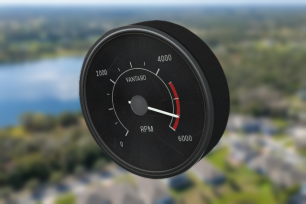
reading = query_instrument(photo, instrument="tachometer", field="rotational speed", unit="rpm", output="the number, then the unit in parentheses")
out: 5500 (rpm)
